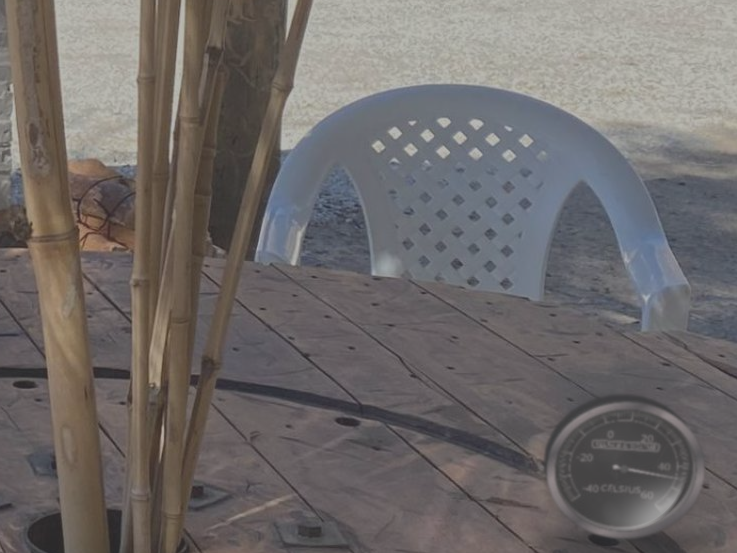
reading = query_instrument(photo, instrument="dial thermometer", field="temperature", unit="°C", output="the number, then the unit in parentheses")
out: 45 (°C)
